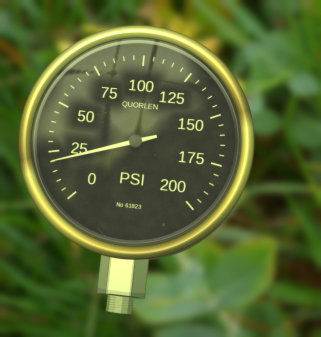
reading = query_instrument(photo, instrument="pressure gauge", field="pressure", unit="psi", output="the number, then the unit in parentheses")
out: 20 (psi)
